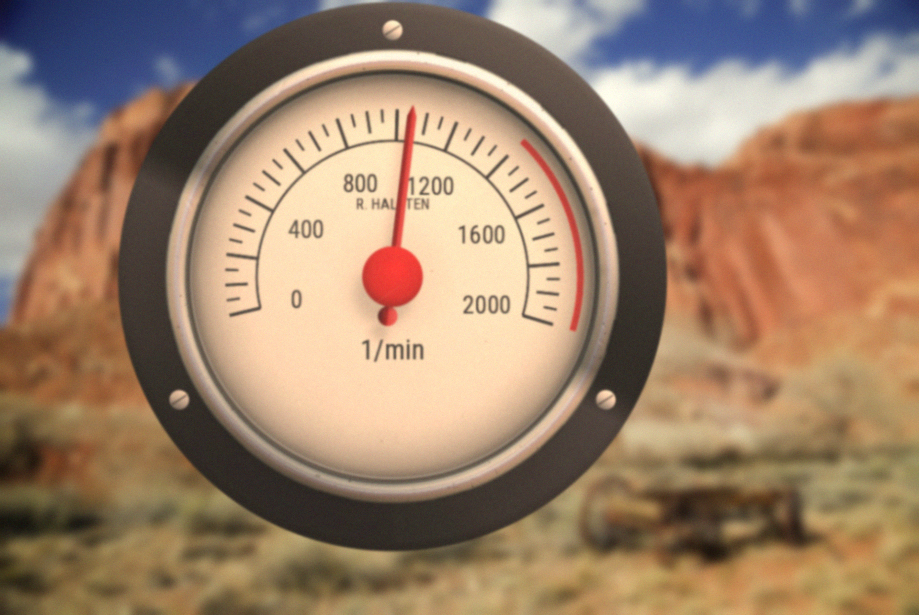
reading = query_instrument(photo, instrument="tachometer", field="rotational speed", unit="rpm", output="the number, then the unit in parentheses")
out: 1050 (rpm)
